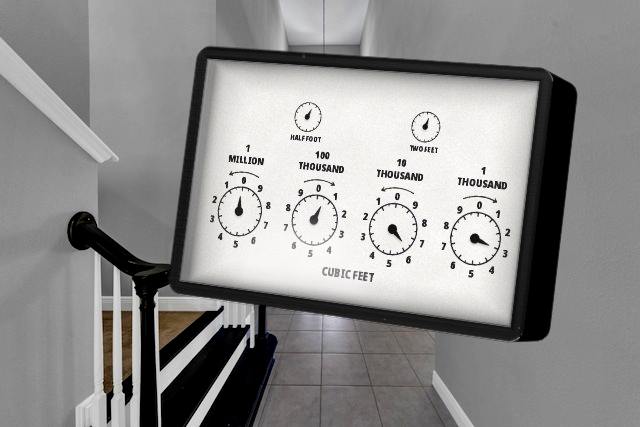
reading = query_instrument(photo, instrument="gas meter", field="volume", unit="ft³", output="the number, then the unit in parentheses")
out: 6300 (ft³)
